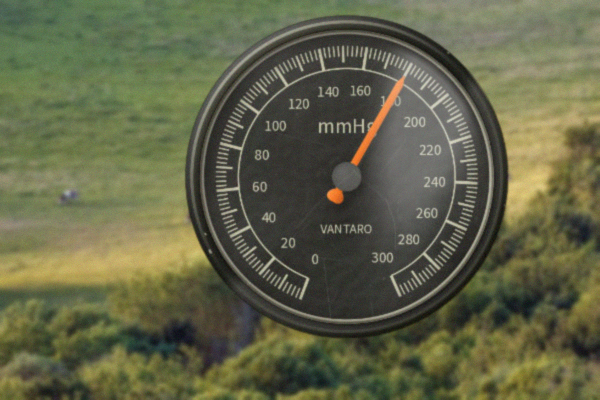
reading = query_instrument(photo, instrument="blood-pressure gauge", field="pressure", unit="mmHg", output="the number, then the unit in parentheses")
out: 180 (mmHg)
